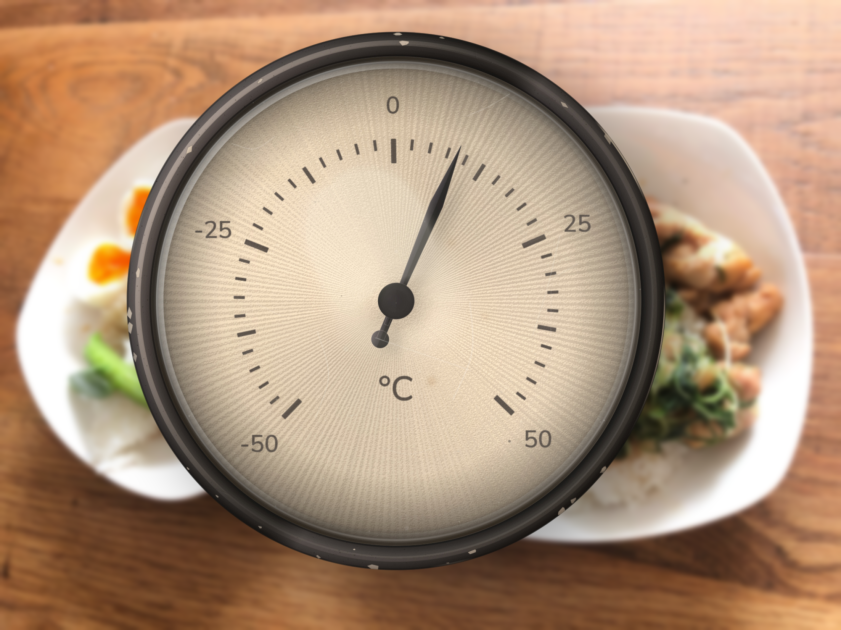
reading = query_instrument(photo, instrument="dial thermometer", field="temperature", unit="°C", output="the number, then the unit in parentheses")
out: 8.75 (°C)
